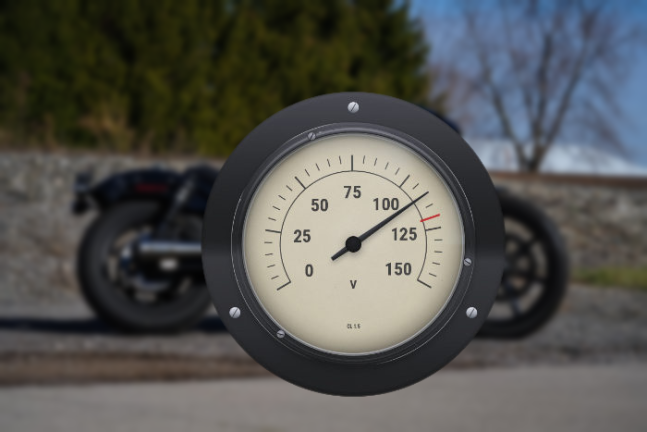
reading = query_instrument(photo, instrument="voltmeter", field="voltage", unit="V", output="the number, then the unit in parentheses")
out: 110 (V)
